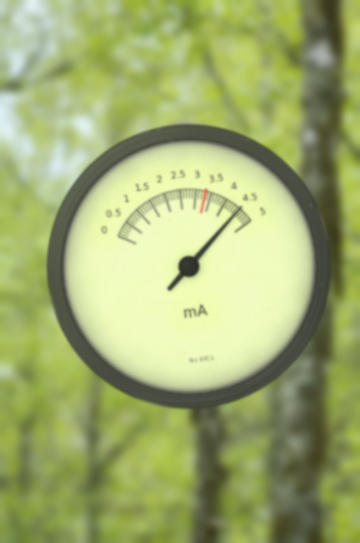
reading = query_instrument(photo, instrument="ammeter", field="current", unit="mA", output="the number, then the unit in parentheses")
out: 4.5 (mA)
